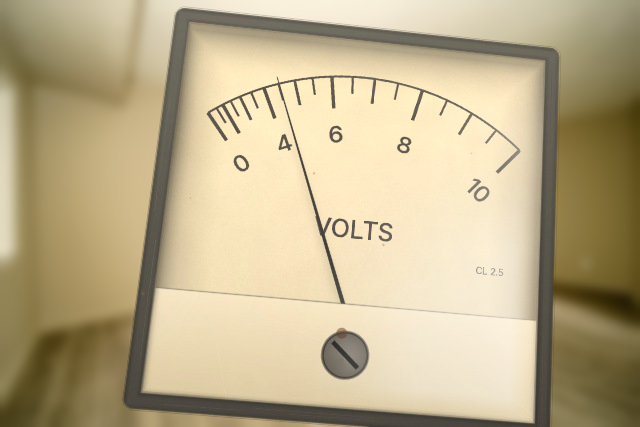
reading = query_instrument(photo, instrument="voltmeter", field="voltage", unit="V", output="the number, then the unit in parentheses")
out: 4.5 (V)
